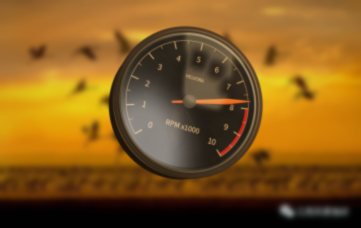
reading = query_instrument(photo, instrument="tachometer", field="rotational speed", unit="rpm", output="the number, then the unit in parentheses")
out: 7750 (rpm)
